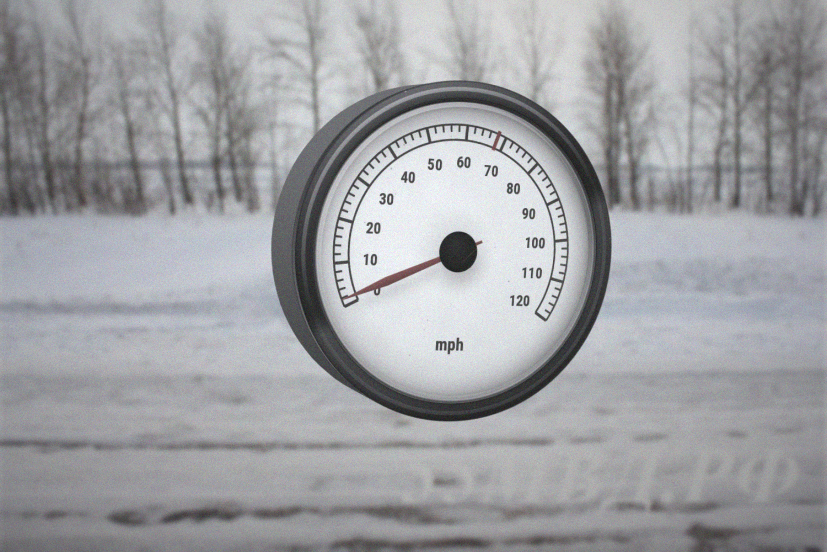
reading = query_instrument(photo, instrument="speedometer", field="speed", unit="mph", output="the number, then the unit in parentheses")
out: 2 (mph)
